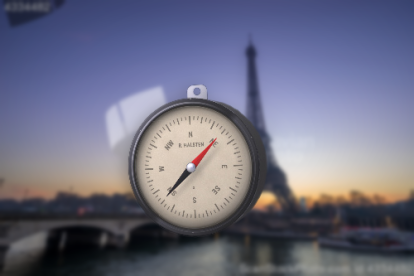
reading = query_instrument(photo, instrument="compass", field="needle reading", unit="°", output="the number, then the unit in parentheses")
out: 45 (°)
